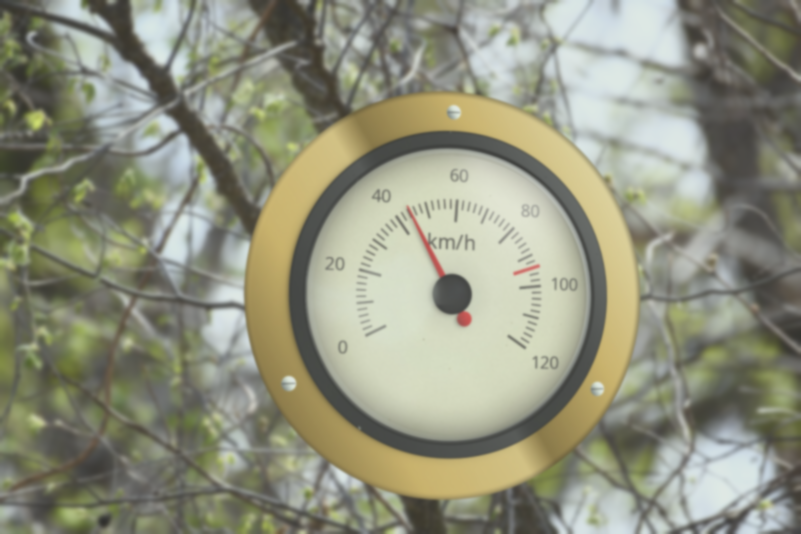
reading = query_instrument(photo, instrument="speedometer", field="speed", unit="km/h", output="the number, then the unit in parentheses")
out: 44 (km/h)
